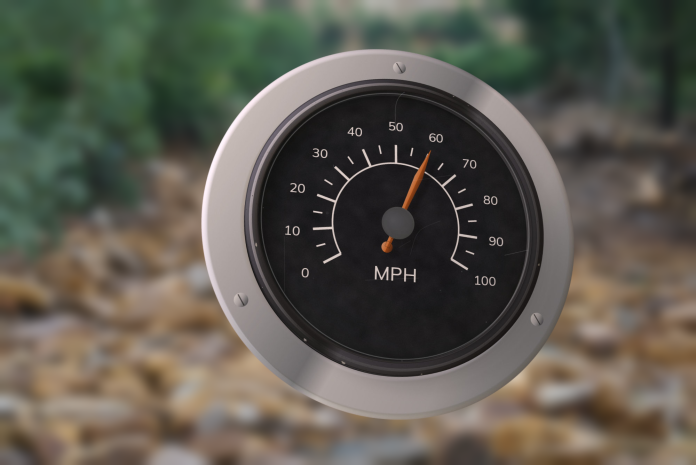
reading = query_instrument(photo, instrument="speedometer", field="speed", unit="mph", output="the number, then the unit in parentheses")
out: 60 (mph)
